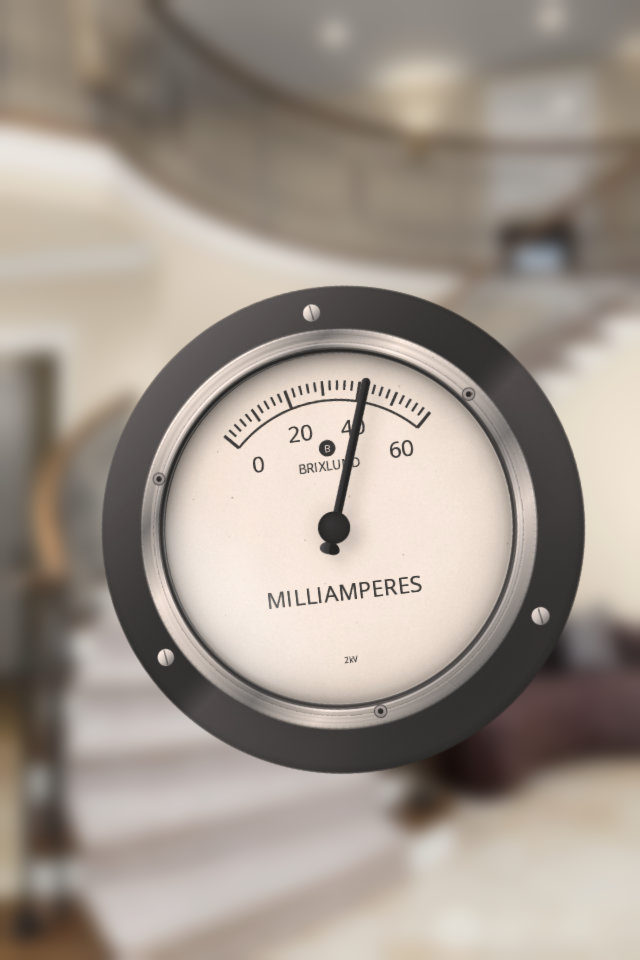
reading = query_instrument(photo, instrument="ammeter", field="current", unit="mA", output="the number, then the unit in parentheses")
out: 42 (mA)
